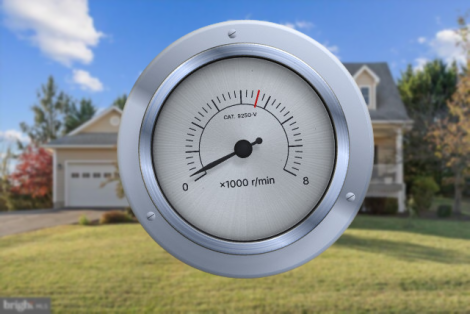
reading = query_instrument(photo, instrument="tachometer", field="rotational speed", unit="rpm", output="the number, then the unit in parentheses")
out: 200 (rpm)
